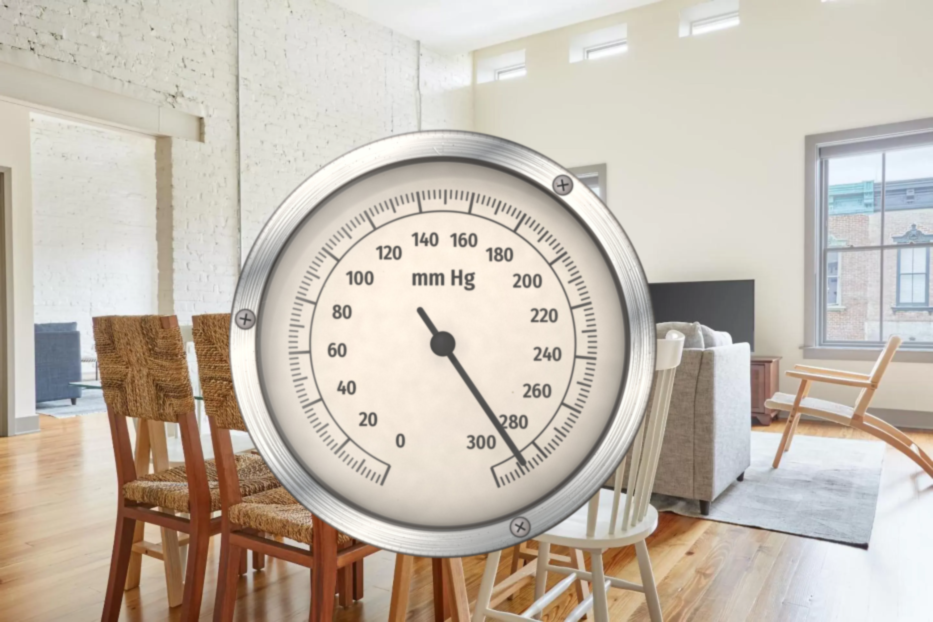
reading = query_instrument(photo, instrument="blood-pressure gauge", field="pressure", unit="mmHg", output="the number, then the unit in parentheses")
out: 288 (mmHg)
